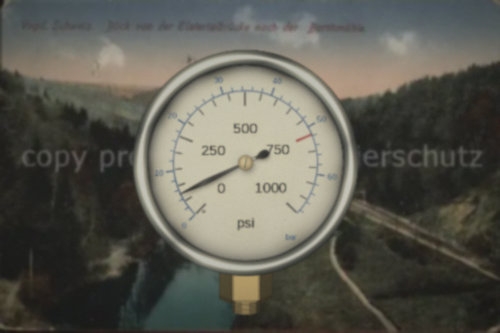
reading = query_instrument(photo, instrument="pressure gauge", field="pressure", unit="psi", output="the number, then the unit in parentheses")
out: 75 (psi)
